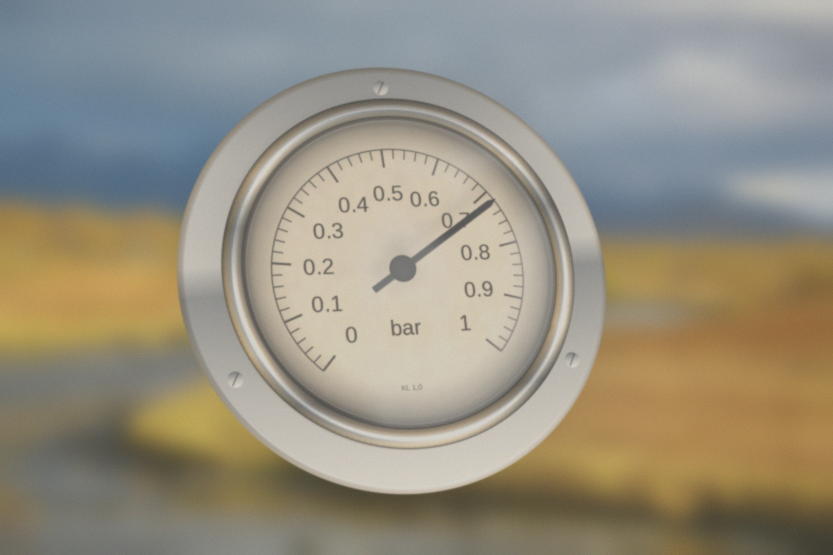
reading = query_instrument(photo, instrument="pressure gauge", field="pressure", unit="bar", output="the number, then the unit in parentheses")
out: 0.72 (bar)
